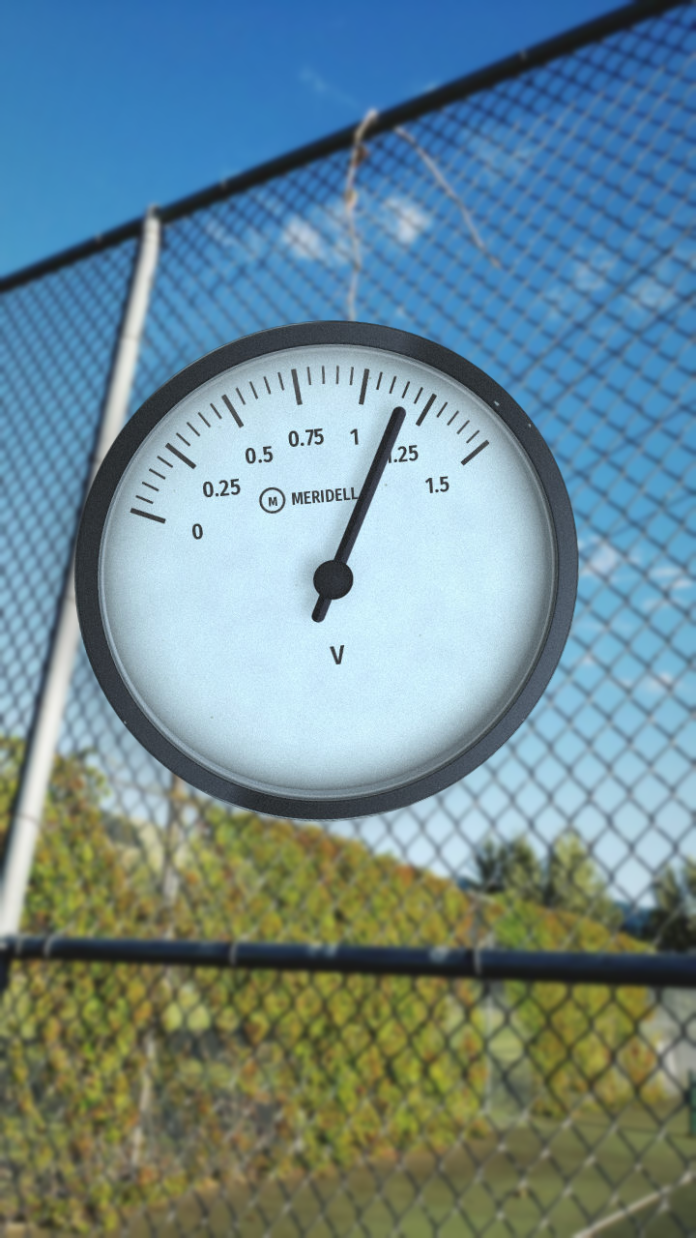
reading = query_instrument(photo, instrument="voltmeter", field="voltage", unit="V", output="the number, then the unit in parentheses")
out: 1.15 (V)
